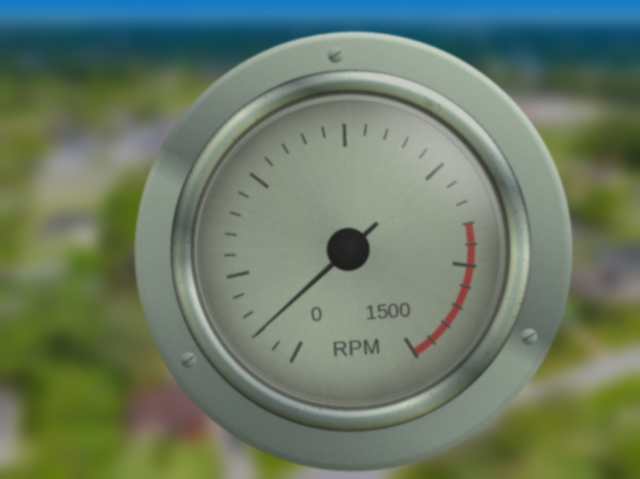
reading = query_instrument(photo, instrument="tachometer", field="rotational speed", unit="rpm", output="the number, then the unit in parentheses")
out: 100 (rpm)
